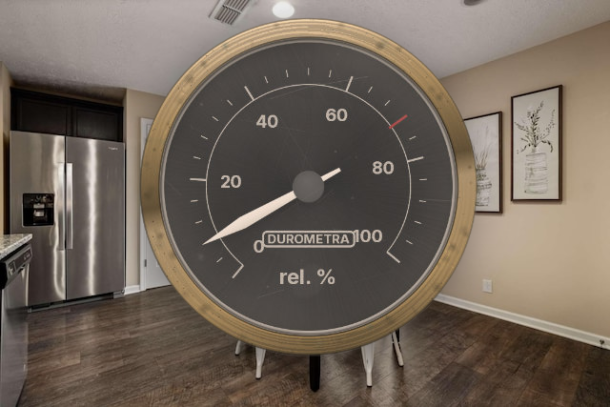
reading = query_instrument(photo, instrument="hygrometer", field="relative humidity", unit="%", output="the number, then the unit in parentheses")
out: 8 (%)
